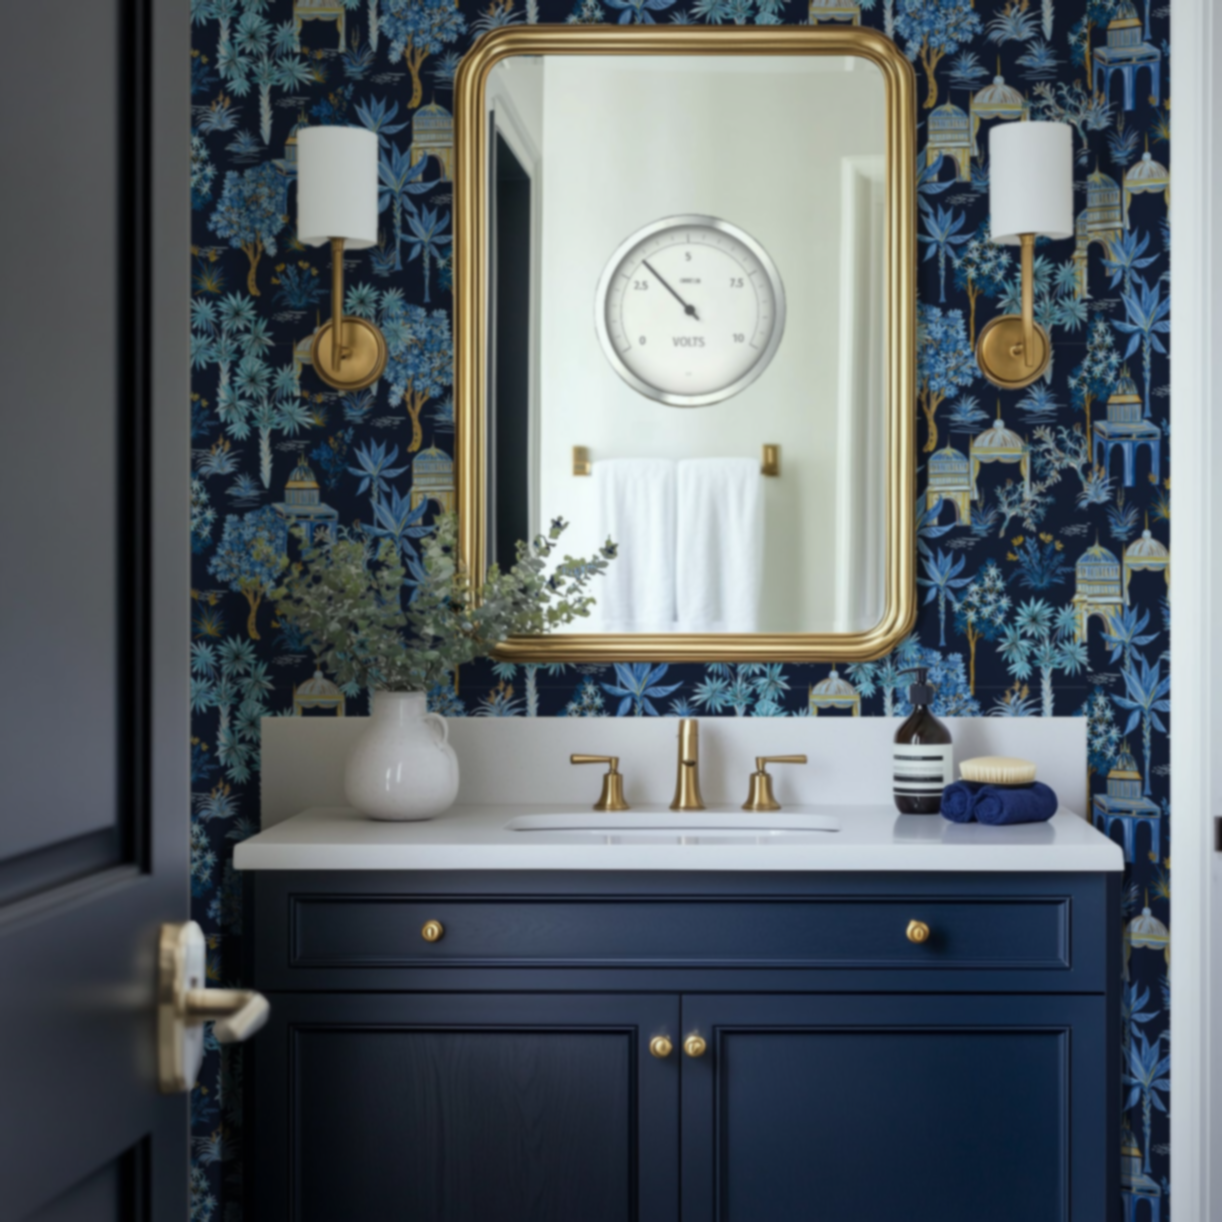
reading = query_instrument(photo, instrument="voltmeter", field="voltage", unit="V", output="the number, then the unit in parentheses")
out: 3.25 (V)
